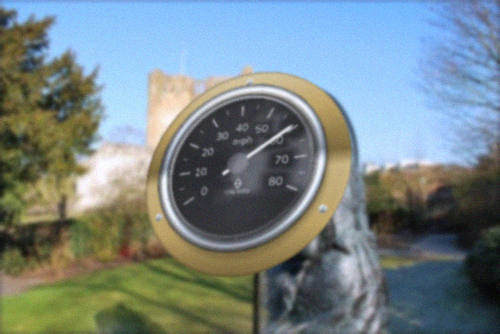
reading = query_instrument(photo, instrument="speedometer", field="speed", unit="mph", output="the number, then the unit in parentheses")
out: 60 (mph)
